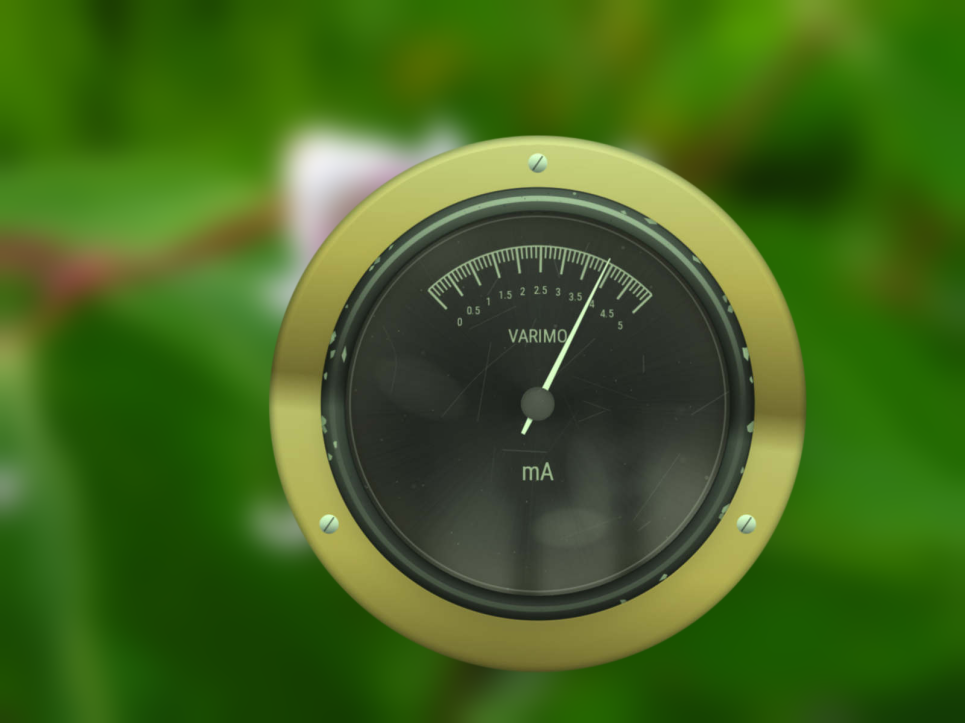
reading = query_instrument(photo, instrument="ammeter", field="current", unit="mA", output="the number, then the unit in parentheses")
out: 3.9 (mA)
